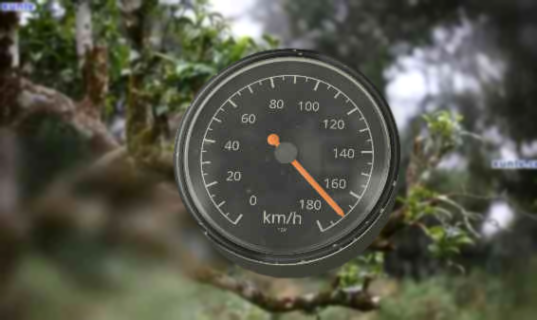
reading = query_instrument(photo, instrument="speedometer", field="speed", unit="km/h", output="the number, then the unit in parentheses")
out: 170 (km/h)
